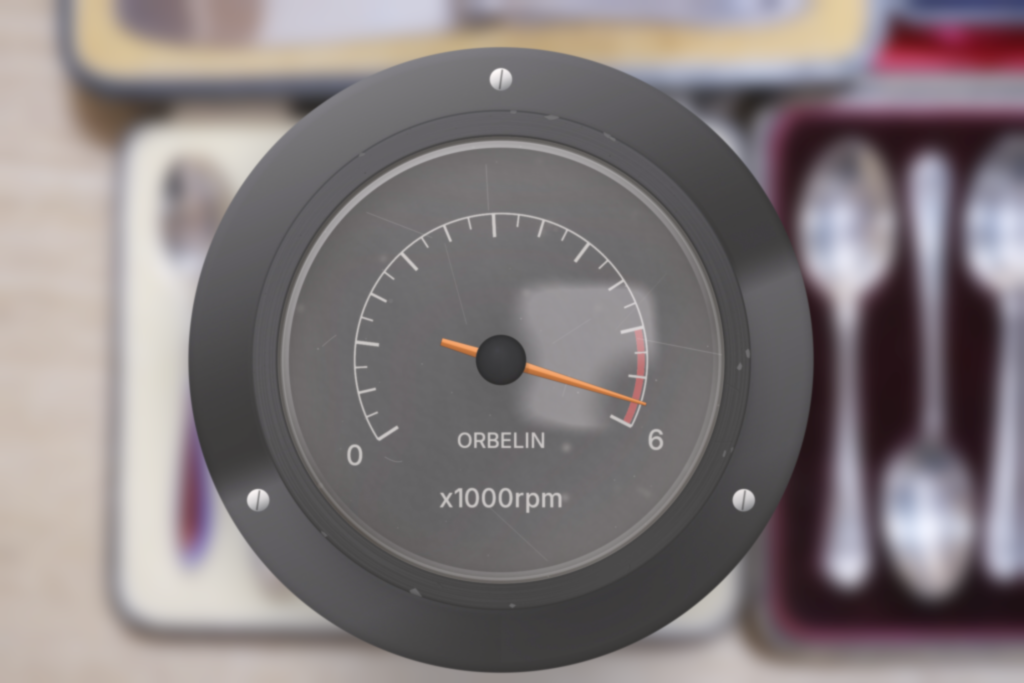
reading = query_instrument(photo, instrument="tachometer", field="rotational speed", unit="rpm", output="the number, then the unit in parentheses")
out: 5750 (rpm)
